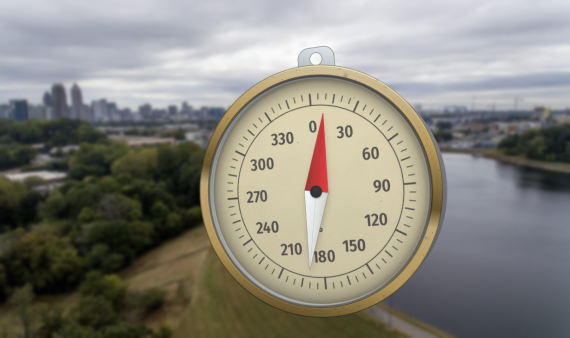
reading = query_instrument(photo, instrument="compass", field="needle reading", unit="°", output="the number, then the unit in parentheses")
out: 10 (°)
